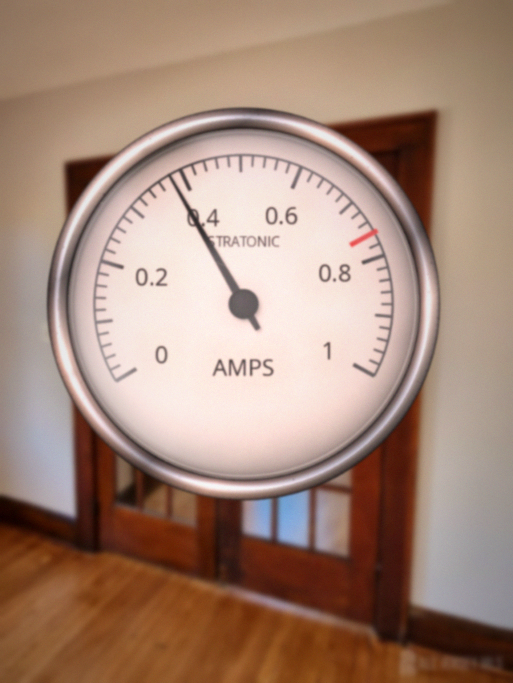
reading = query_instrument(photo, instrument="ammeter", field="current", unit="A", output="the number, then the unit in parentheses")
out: 0.38 (A)
